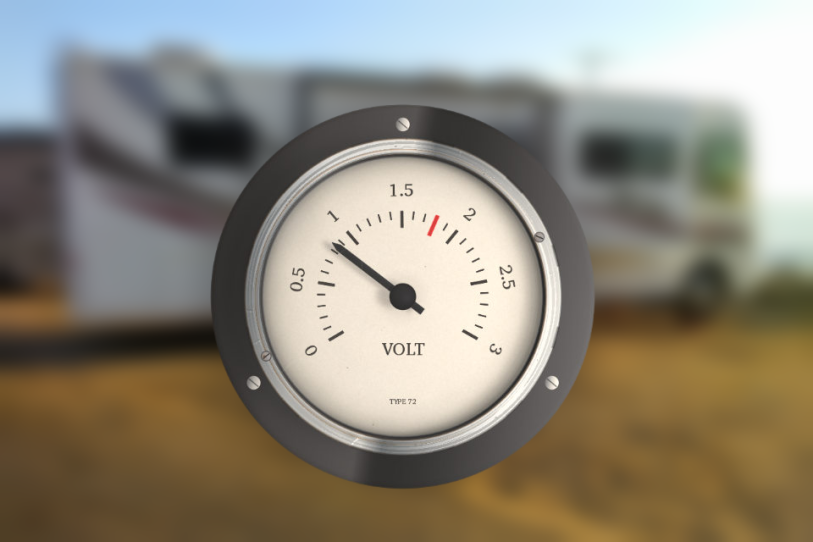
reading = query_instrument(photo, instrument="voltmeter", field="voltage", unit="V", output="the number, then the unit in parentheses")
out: 0.85 (V)
